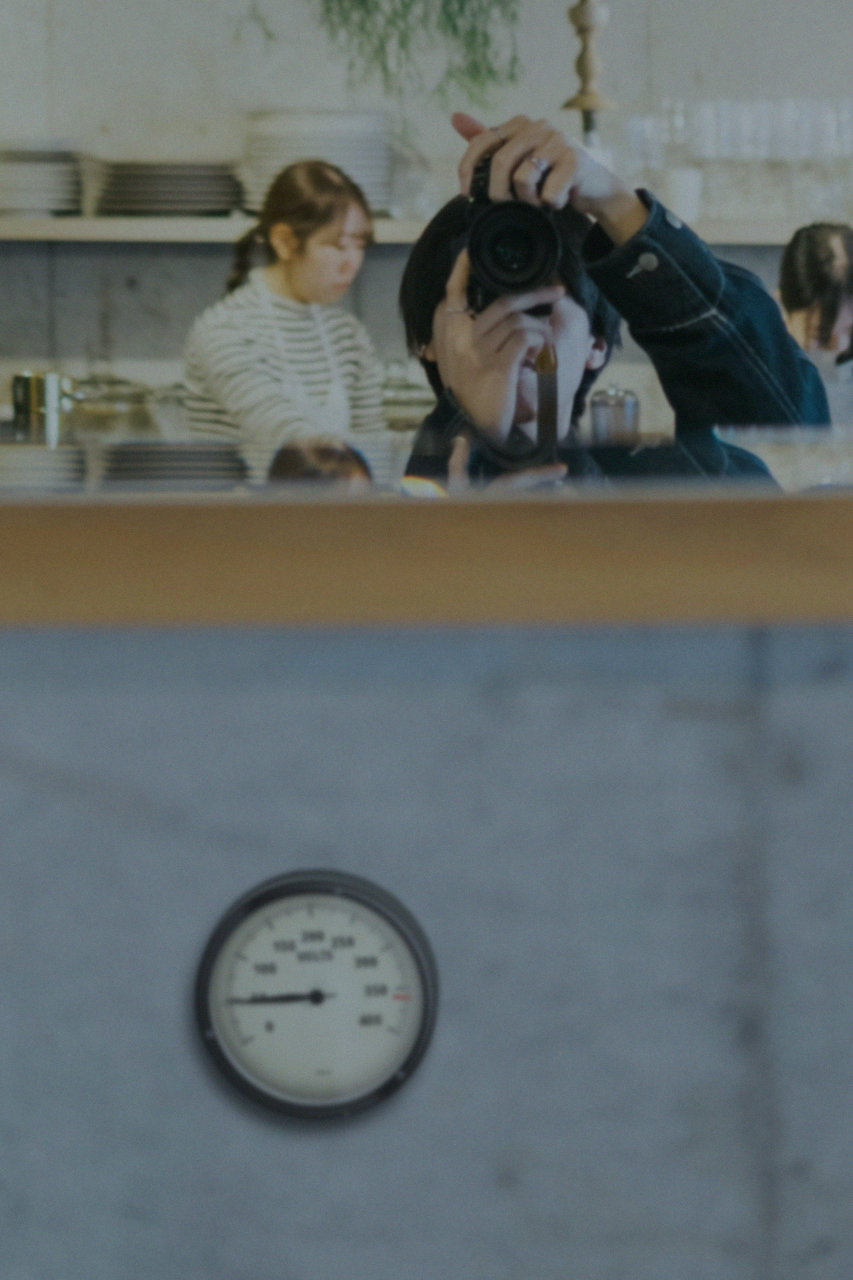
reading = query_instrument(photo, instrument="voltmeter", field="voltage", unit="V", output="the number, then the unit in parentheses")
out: 50 (V)
